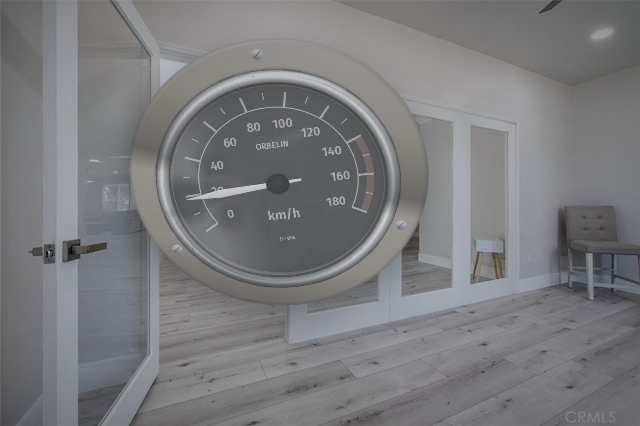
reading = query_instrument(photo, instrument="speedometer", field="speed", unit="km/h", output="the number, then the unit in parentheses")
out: 20 (km/h)
